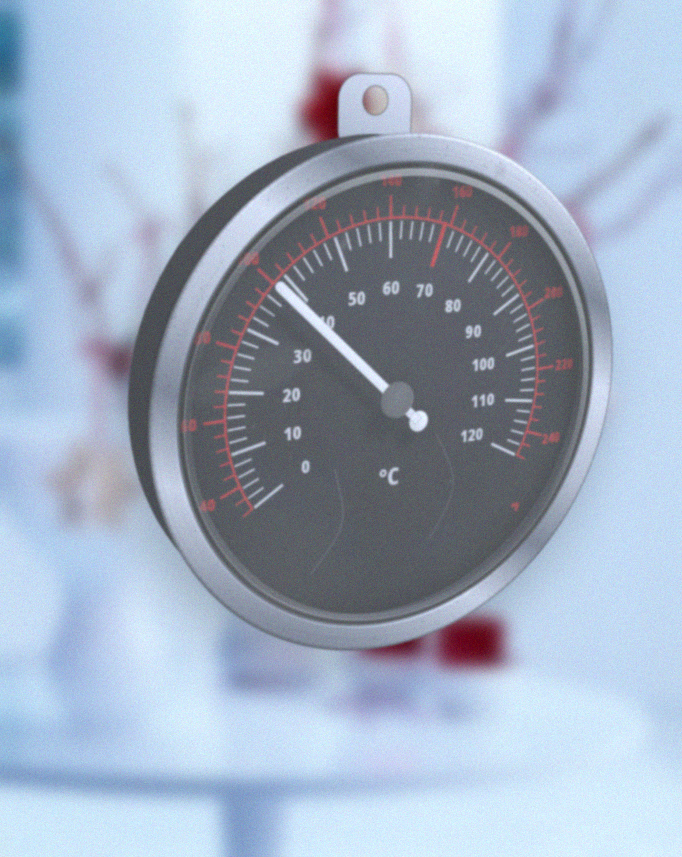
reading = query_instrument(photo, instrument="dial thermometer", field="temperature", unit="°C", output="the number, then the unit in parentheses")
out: 38 (°C)
